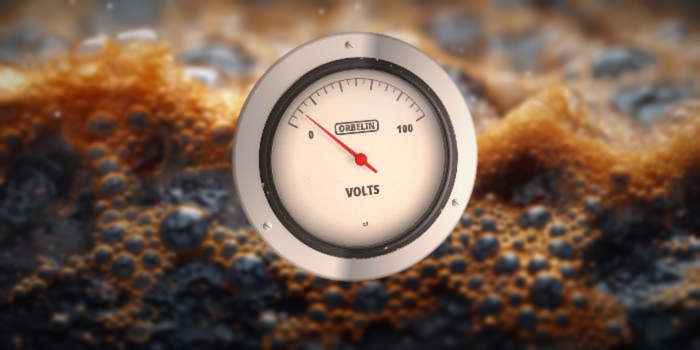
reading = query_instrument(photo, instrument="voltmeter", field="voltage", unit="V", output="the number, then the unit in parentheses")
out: 10 (V)
